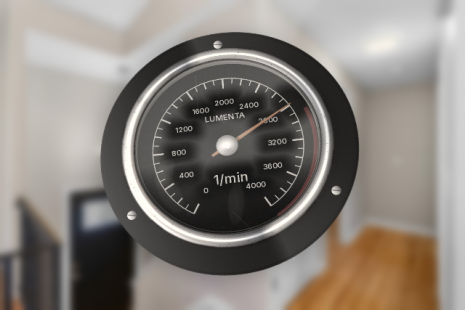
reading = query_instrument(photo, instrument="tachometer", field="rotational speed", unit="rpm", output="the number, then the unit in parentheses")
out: 2800 (rpm)
